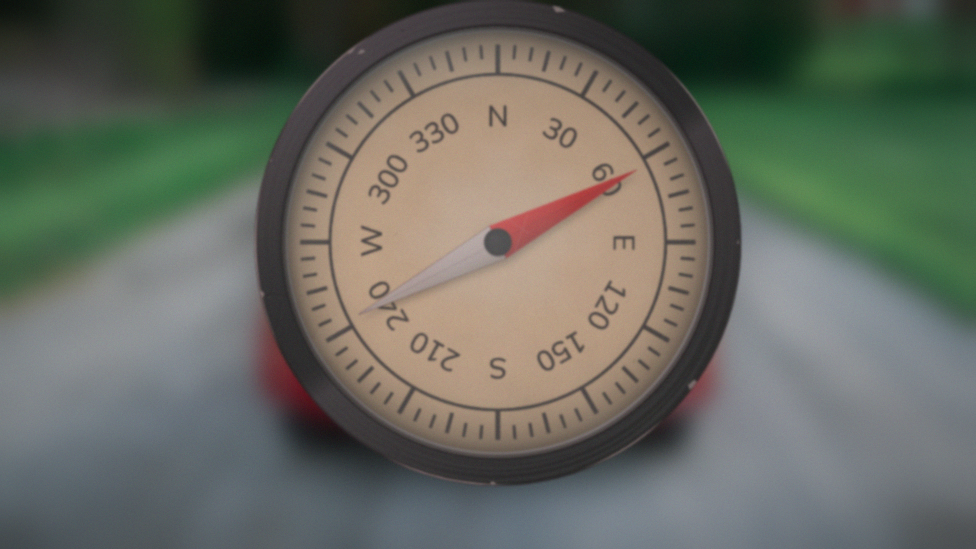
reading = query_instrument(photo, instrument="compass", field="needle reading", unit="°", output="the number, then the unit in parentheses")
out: 62.5 (°)
